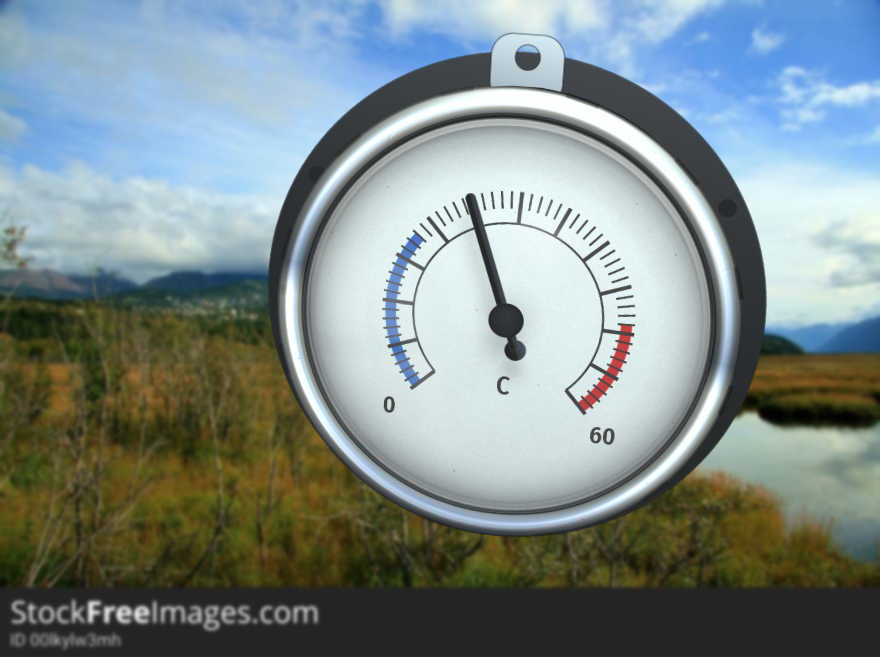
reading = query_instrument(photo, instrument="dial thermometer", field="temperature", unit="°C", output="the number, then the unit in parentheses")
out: 25 (°C)
